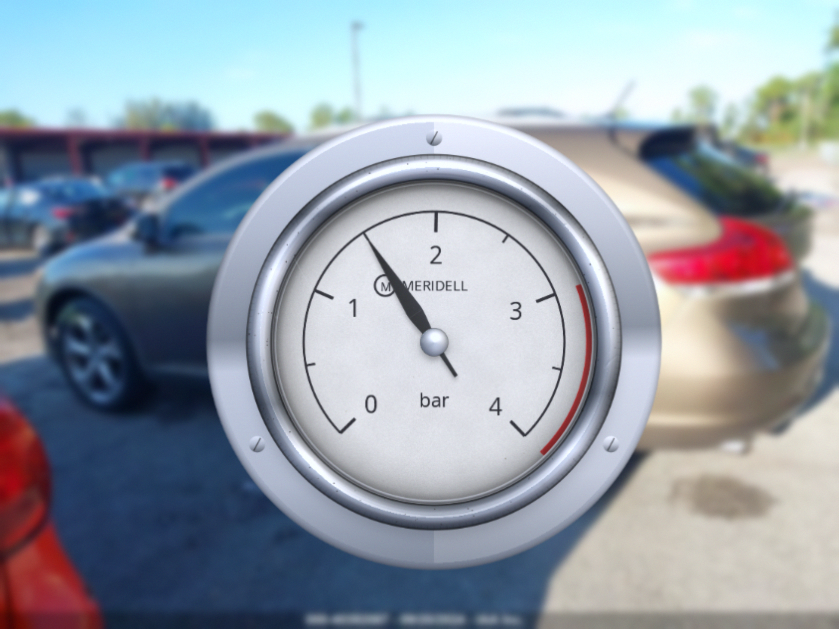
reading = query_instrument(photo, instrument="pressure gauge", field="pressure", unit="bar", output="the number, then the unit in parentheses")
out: 1.5 (bar)
